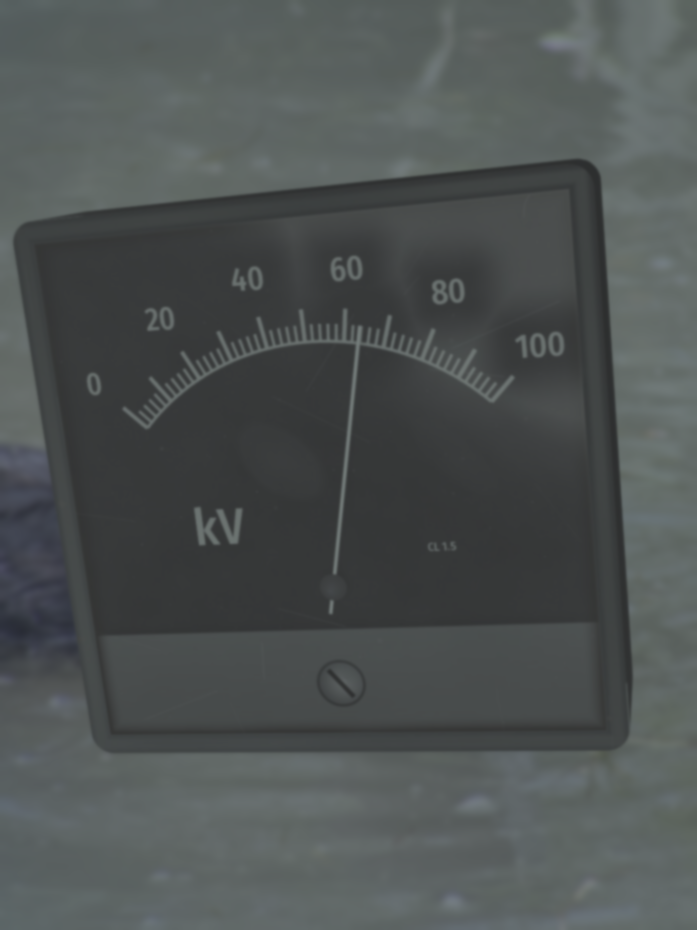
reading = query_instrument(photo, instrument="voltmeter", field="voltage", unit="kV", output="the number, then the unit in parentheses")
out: 64 (kV)
